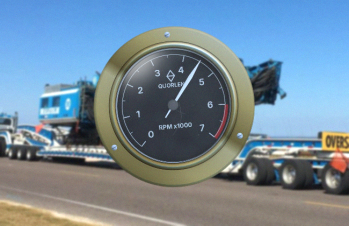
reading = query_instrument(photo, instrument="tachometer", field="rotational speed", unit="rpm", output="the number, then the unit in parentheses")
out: 4500 (rpm)
